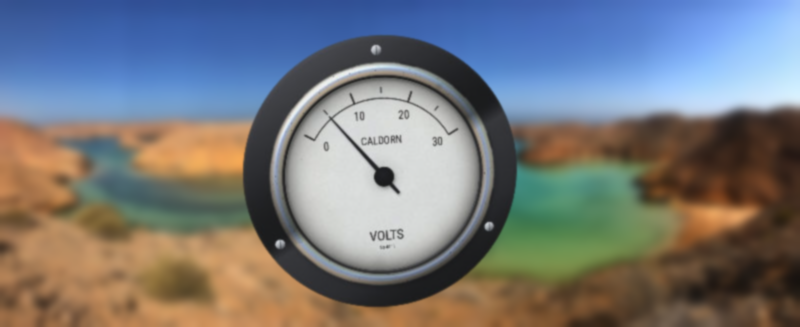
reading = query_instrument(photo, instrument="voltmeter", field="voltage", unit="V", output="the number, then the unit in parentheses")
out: 5 (V)
